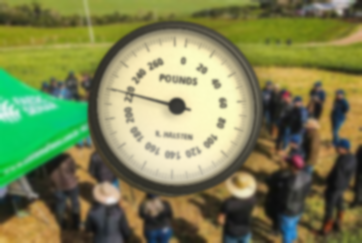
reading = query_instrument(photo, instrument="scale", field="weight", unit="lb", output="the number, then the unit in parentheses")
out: 220 (lb)
